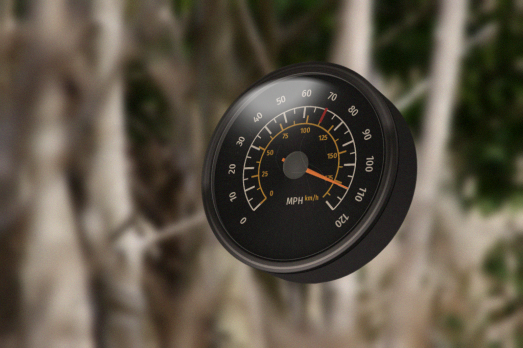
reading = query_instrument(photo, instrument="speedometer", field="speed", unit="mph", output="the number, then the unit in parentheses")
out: 110 (mph)
